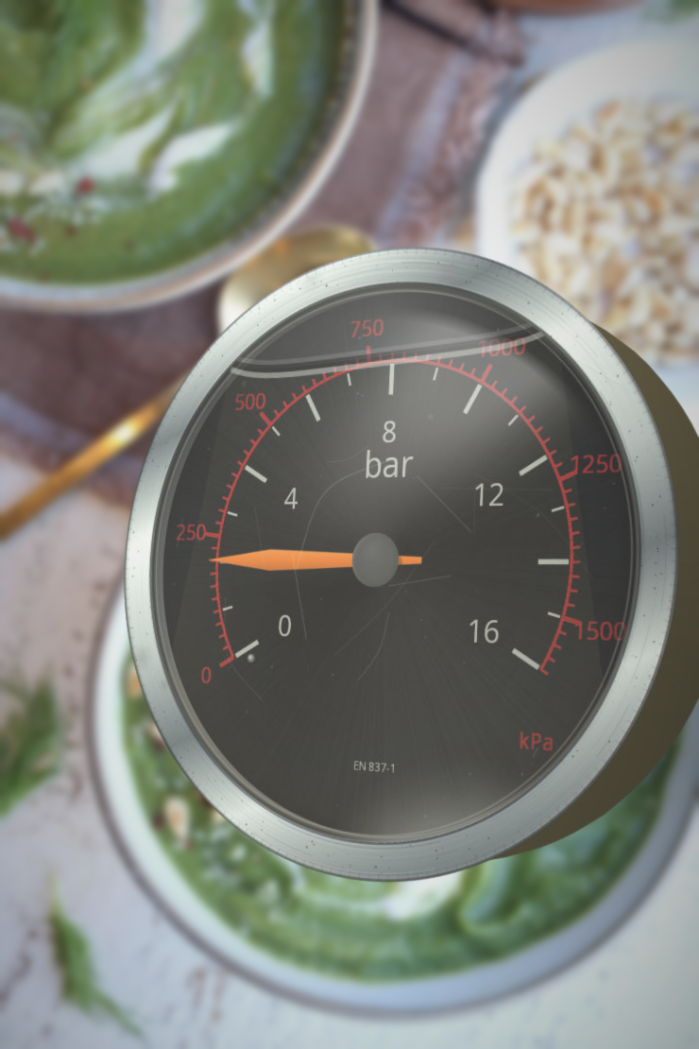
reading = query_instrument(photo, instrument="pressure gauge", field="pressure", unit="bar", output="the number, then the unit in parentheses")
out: 2 (bar)
